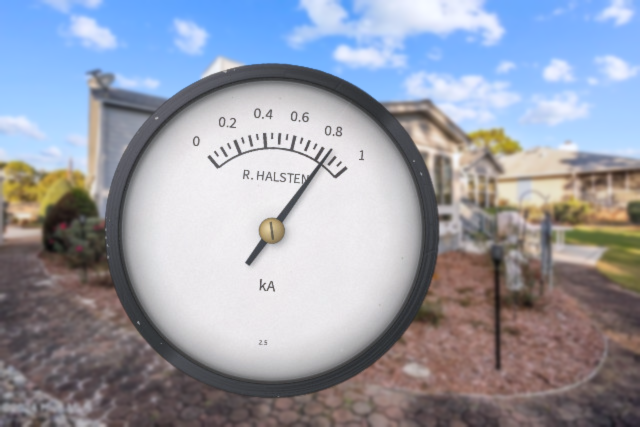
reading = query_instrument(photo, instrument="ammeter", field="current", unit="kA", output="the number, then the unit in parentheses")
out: 0.85 (kA)
